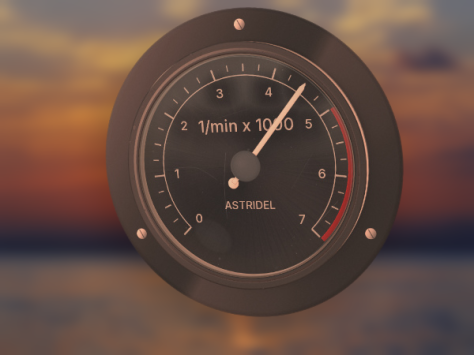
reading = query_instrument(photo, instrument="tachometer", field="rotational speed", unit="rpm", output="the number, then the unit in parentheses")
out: 4500 (rpm)
